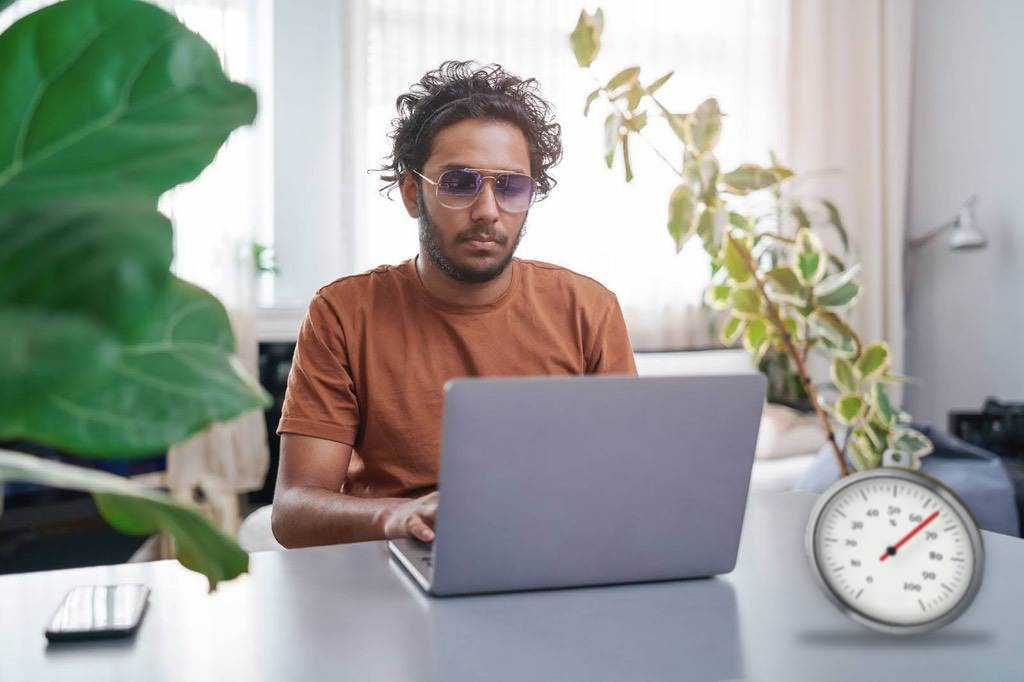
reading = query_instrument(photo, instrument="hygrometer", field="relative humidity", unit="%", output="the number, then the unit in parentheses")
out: 64 (%)
